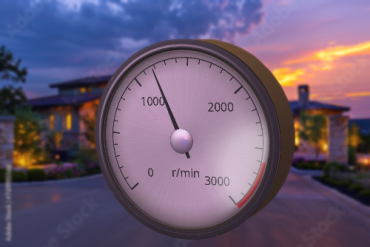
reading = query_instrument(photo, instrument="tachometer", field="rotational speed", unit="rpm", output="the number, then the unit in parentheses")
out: 1200 (rpm)
